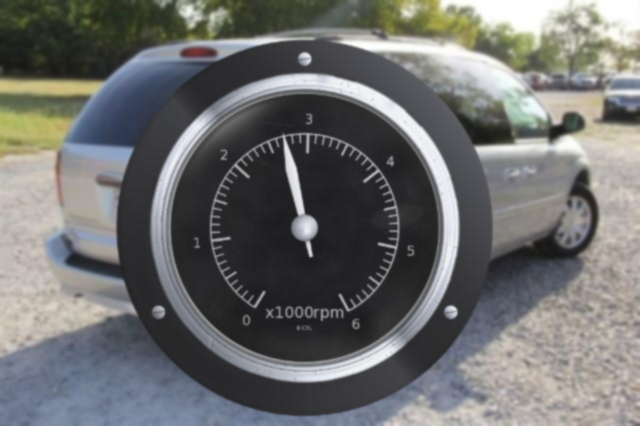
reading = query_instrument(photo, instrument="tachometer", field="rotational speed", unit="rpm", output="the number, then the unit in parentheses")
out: 2700 (rpm)
